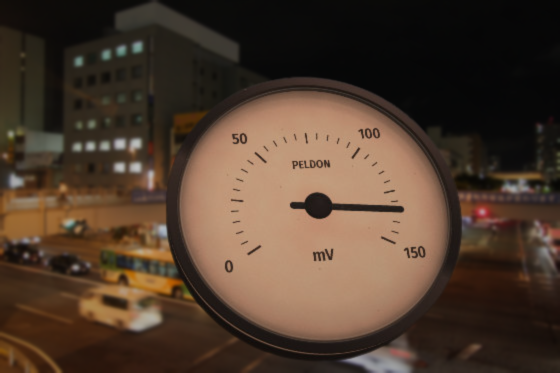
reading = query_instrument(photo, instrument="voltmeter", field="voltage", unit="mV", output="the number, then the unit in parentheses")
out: 135 (mV)
